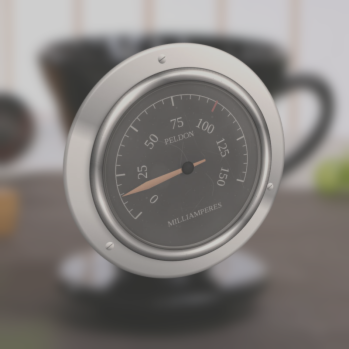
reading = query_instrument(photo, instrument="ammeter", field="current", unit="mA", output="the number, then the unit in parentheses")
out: 15 (mA)
